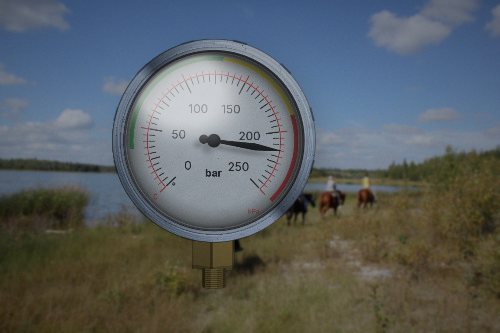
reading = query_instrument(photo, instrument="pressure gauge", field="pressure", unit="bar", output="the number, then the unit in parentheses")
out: 215 (bar)
